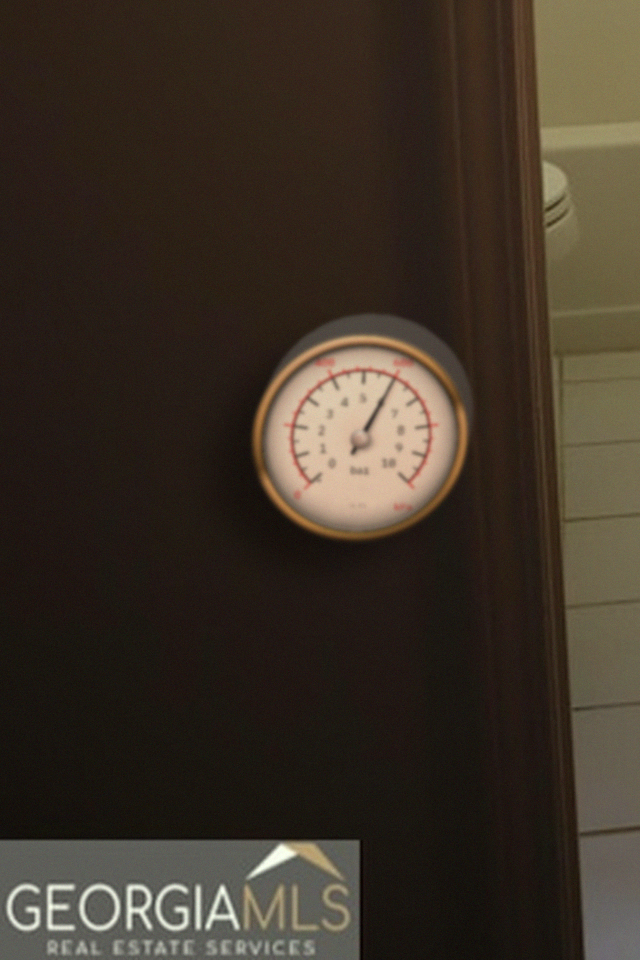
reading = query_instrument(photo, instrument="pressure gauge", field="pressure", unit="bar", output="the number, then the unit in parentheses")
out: 6 (bar)
